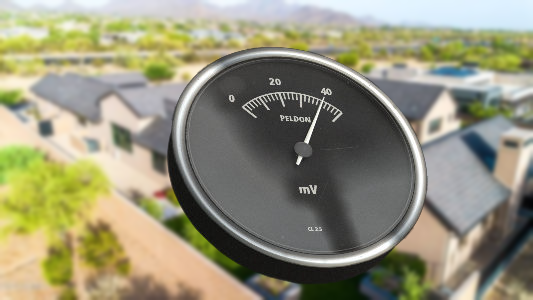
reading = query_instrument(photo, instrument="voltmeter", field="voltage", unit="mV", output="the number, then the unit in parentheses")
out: 40 (mV)
